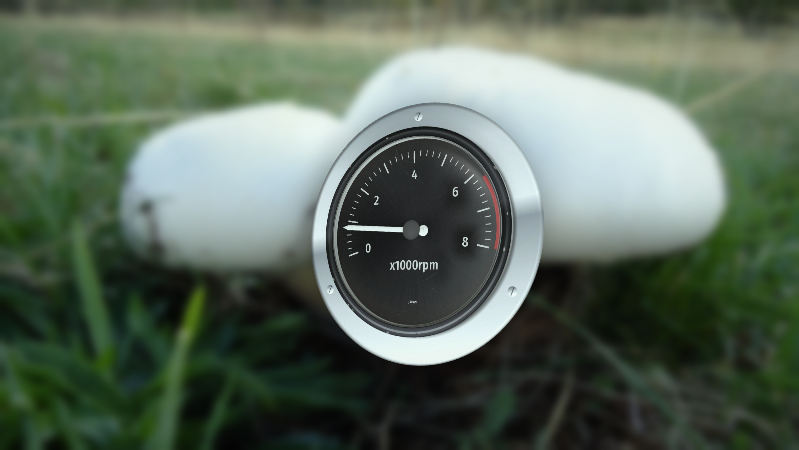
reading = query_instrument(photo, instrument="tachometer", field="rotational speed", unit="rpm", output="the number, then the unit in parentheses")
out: 800 (rpm)
